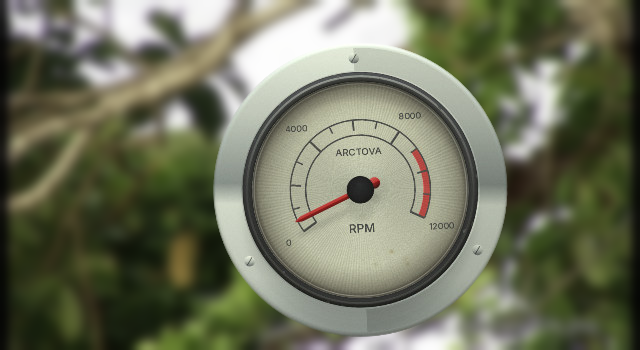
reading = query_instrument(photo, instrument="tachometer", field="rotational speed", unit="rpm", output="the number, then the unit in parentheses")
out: 500 (rpm)
